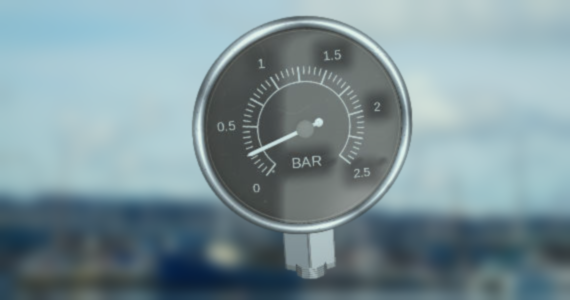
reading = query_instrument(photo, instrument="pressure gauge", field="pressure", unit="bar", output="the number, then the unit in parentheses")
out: 0.25 (bar)
